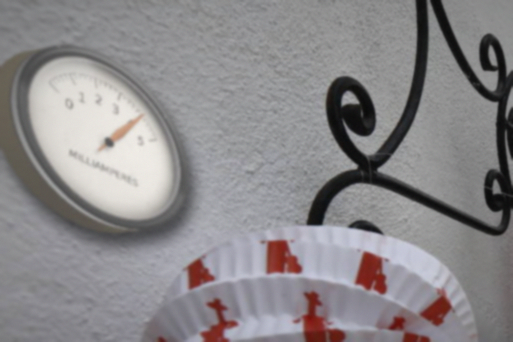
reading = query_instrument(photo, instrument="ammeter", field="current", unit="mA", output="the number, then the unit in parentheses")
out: 4 (mA)
